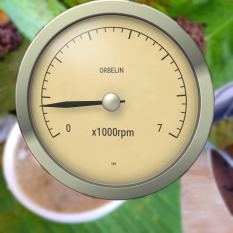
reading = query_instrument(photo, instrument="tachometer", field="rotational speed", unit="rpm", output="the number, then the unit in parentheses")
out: 800 (rpm)
